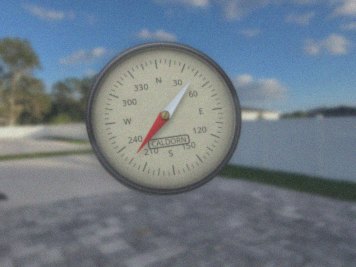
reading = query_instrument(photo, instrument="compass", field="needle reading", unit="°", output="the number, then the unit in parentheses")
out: 225 (°)
